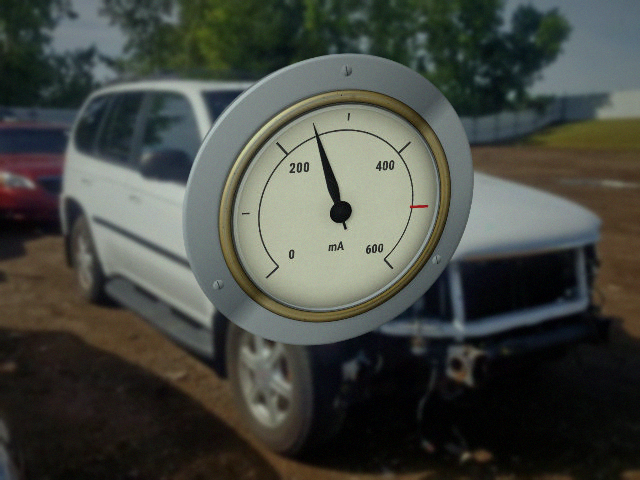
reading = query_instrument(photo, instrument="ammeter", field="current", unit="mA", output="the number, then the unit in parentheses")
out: 250 (mA)
